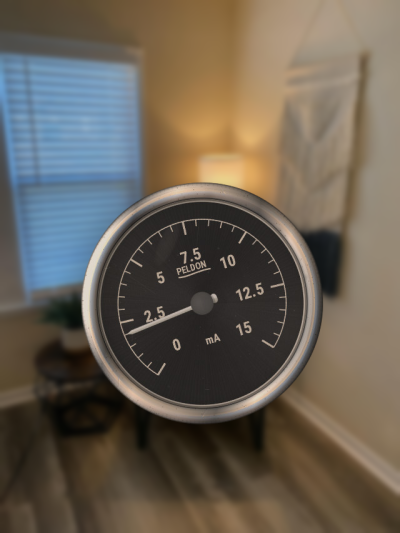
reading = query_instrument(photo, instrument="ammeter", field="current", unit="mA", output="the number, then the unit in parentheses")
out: 2 (mA)
